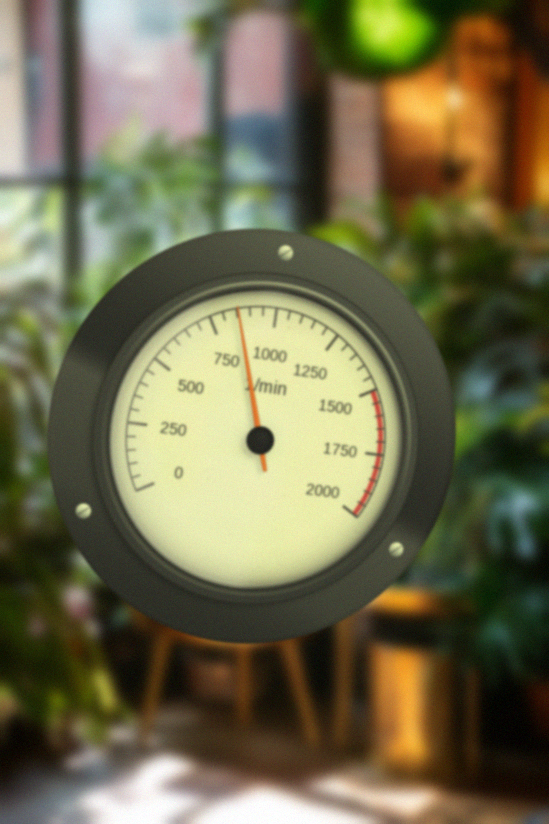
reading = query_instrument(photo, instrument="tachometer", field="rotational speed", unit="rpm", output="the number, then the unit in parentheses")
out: 850 (rpm)
